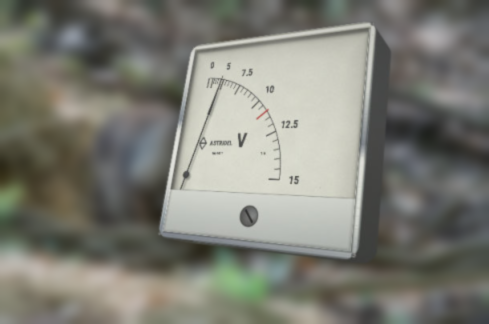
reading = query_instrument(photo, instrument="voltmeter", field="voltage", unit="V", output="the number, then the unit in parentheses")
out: 5 (V)
